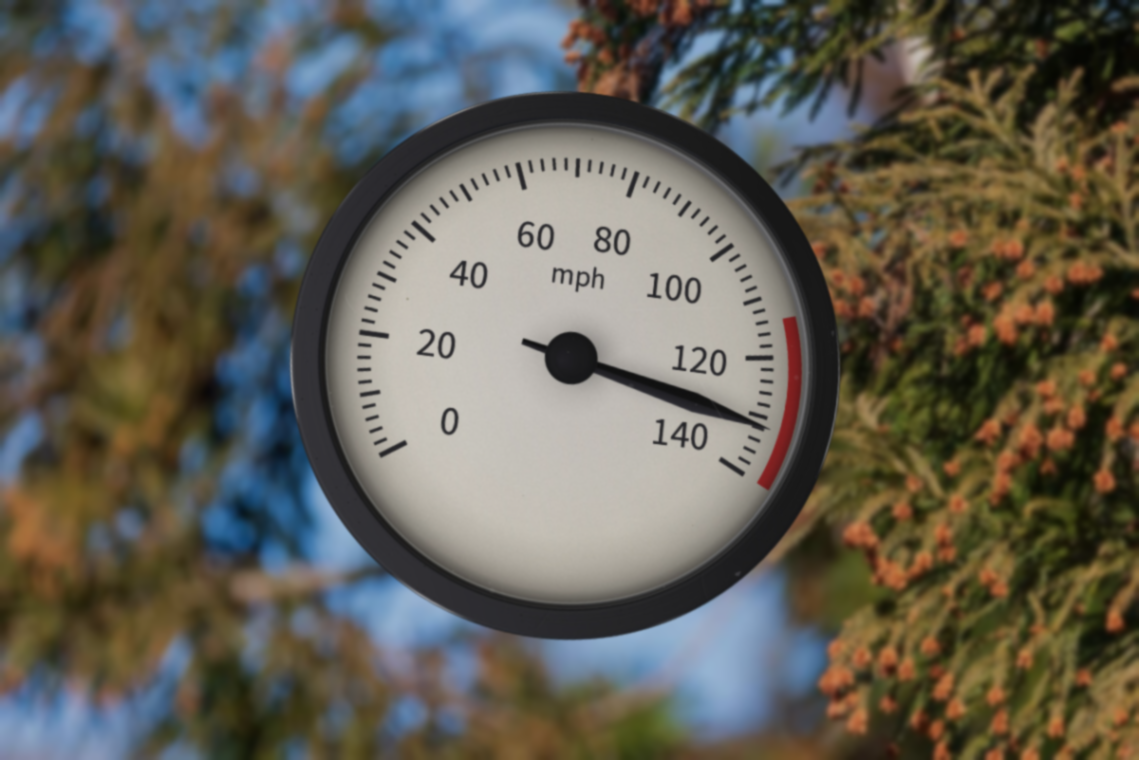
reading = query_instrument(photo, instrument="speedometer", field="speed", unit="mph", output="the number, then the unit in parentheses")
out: 132 (mph)
